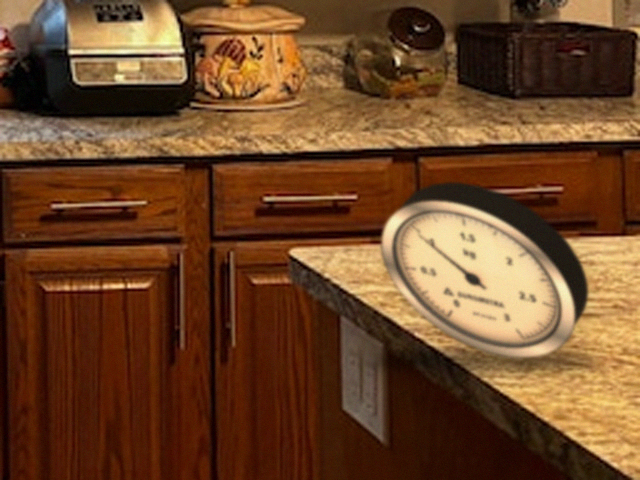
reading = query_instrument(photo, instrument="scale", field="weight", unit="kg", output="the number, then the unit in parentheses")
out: 1 (kg)
